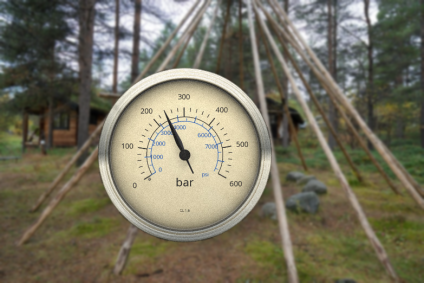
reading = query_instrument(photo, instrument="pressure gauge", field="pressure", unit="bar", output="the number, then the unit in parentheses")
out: 240 (bar)
